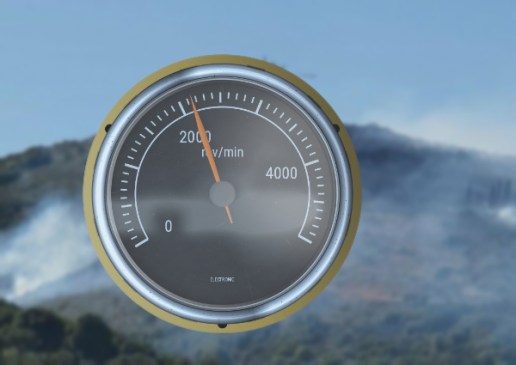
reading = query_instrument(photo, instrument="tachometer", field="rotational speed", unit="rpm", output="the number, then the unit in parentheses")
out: 2150 (rpm)
